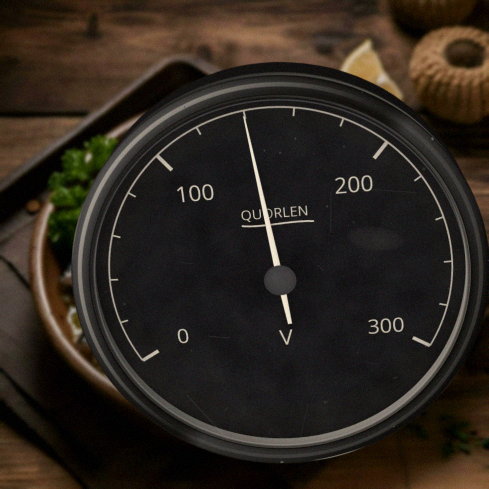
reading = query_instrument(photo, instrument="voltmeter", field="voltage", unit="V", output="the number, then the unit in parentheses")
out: 140 (V)
